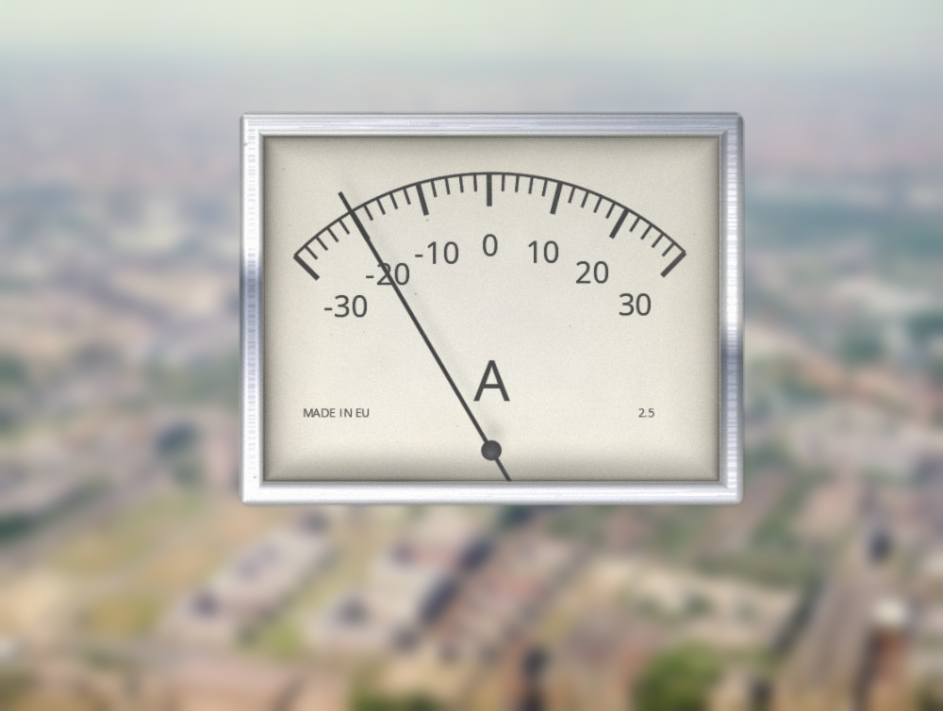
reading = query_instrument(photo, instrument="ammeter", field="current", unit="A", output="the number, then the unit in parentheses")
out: -20 (A)
